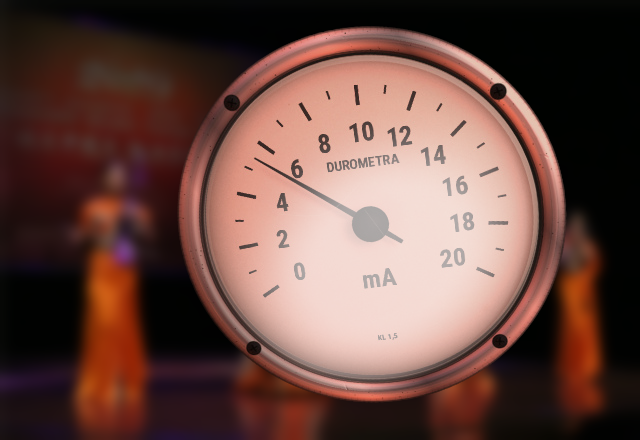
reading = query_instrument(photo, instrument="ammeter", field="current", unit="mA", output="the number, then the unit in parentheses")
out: 5.5 (mA)
